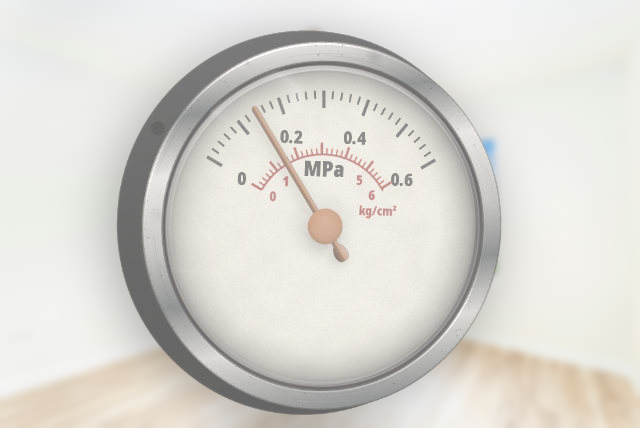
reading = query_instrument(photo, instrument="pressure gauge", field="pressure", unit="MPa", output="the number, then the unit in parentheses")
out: 0.14 (MPa)
